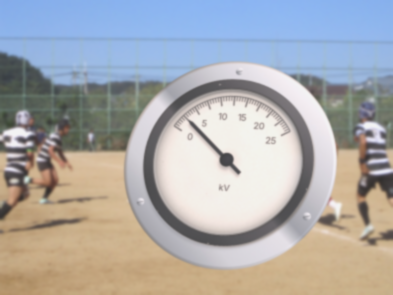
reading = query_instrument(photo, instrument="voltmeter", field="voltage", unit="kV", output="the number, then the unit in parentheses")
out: 2.5 (kV)
